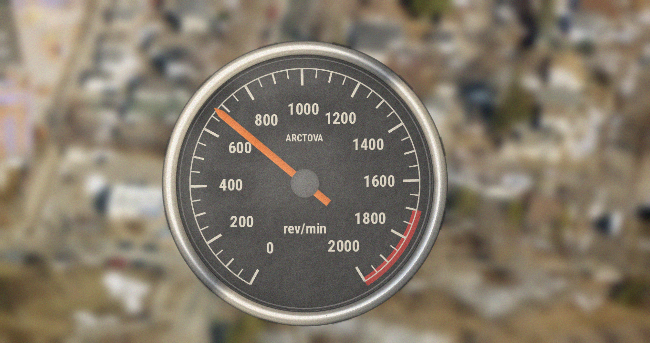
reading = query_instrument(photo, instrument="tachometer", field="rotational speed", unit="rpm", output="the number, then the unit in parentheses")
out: 675 (rpm)
